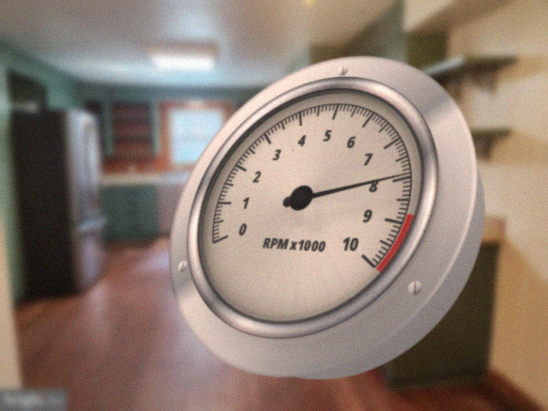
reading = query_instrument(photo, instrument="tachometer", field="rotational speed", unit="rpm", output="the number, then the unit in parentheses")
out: 8000 (rpm)
